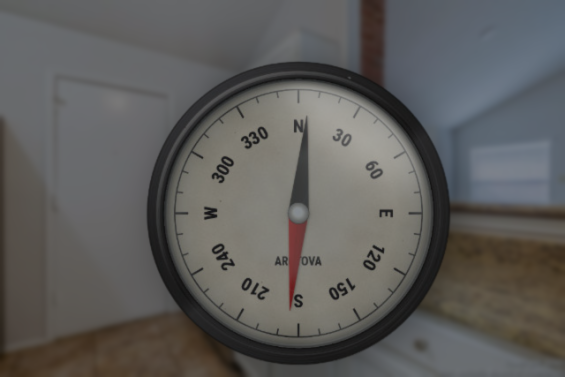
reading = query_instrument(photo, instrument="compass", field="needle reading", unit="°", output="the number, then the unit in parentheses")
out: 185 (°)
